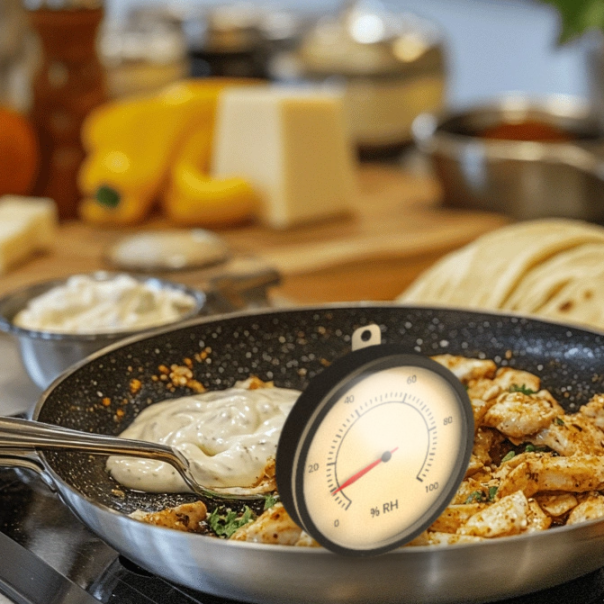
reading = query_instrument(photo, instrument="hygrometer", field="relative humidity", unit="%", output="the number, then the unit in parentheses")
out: 10 (%)
